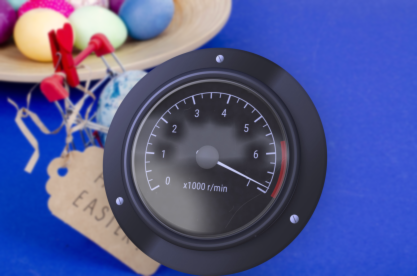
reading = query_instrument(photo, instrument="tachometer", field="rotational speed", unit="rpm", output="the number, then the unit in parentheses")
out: 6875 (rpm)
